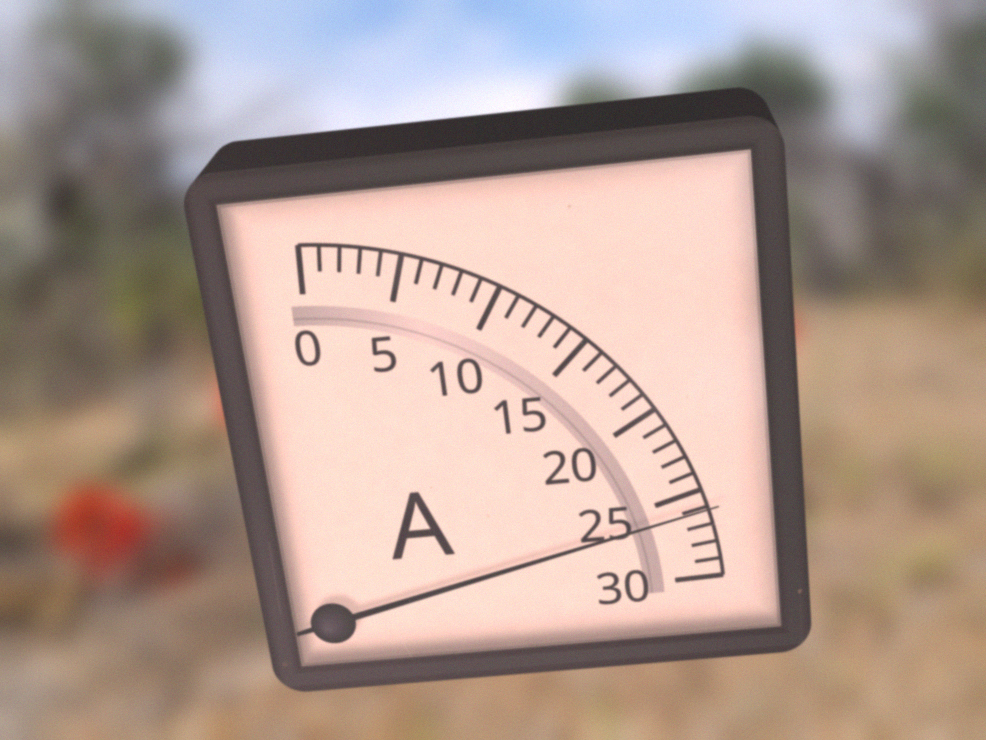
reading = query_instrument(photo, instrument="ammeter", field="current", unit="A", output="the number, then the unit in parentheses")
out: 26 (A)
